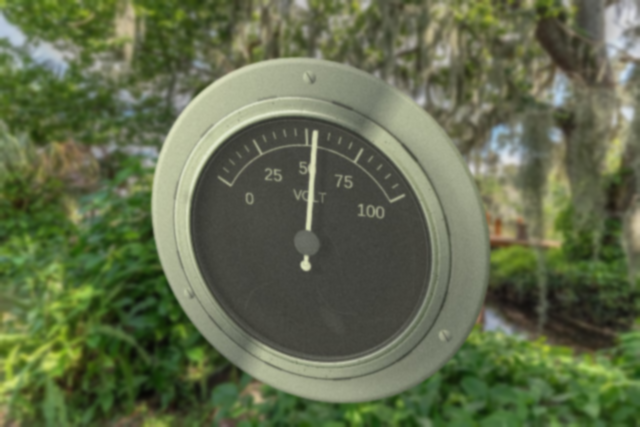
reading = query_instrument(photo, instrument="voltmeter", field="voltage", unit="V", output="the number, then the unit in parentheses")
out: 55 (V)
